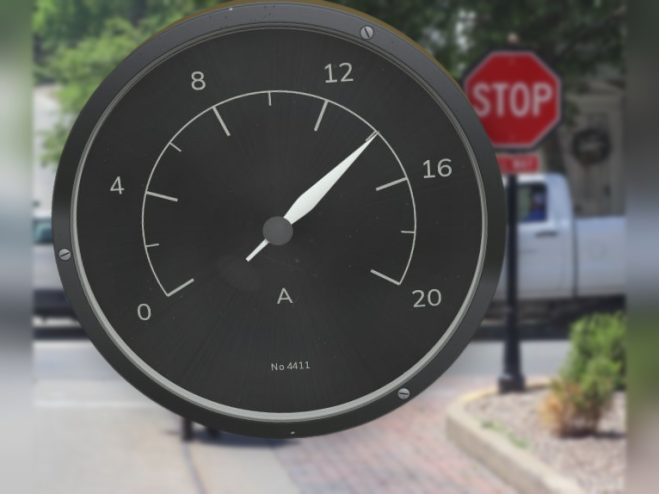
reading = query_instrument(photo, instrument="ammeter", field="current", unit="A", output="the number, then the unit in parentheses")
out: 14 (A)
